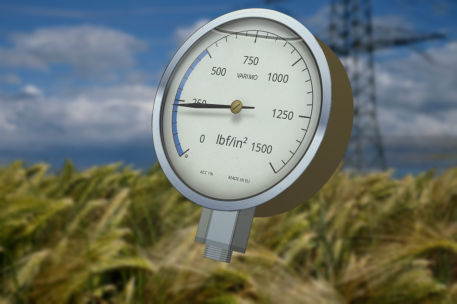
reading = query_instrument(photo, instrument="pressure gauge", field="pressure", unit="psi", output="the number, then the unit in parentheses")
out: 225 (psi)
